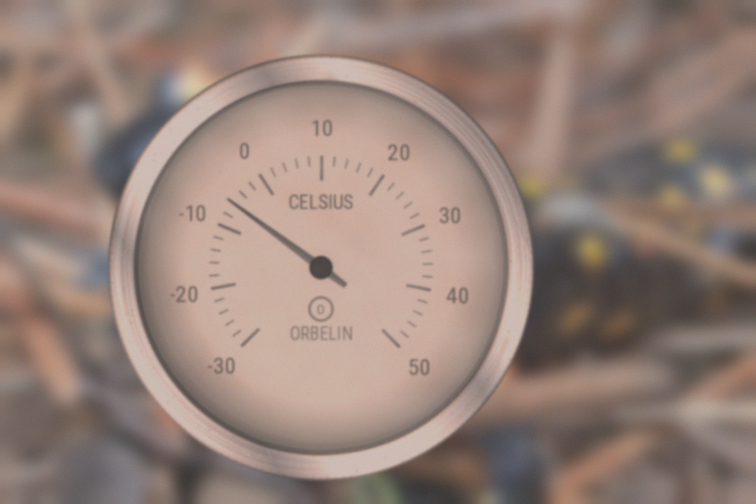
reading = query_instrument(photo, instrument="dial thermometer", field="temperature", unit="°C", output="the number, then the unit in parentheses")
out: -6 (°C)
